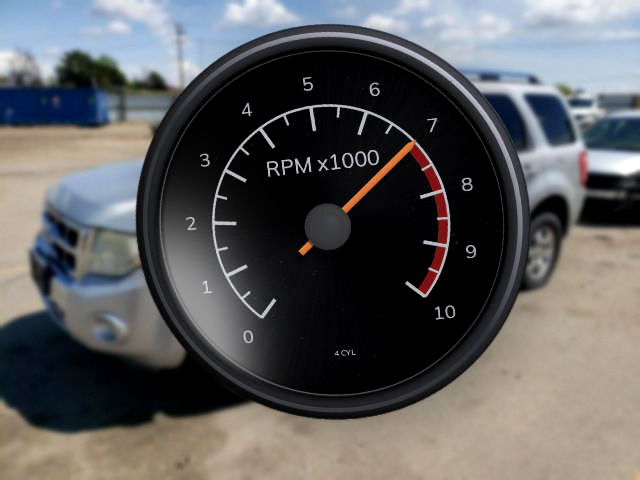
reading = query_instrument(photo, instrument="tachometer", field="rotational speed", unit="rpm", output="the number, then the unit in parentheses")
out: 7000 (rpm)
